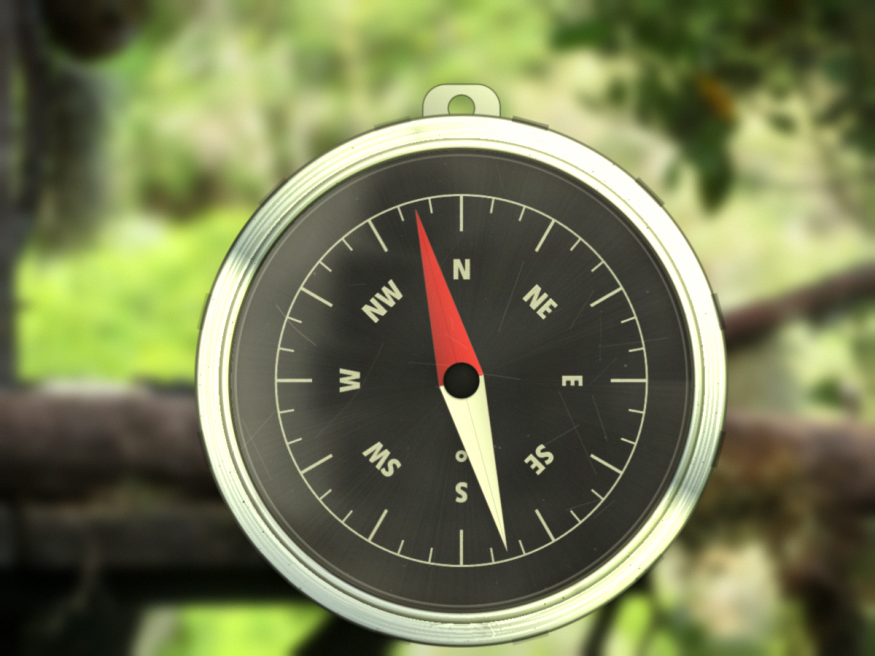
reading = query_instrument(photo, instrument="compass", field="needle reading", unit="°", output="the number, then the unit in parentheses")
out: 345 (°)
